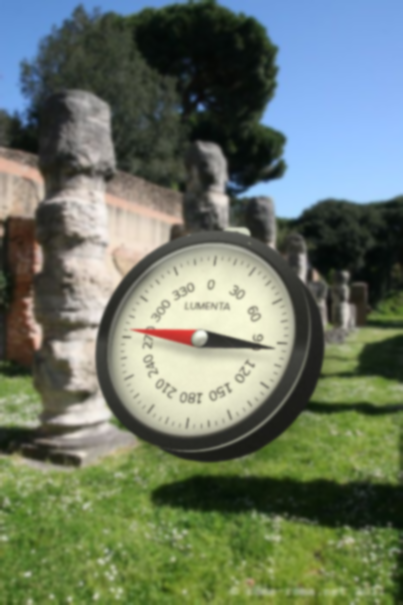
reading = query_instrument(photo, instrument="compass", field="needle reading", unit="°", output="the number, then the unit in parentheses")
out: 275 (°)
